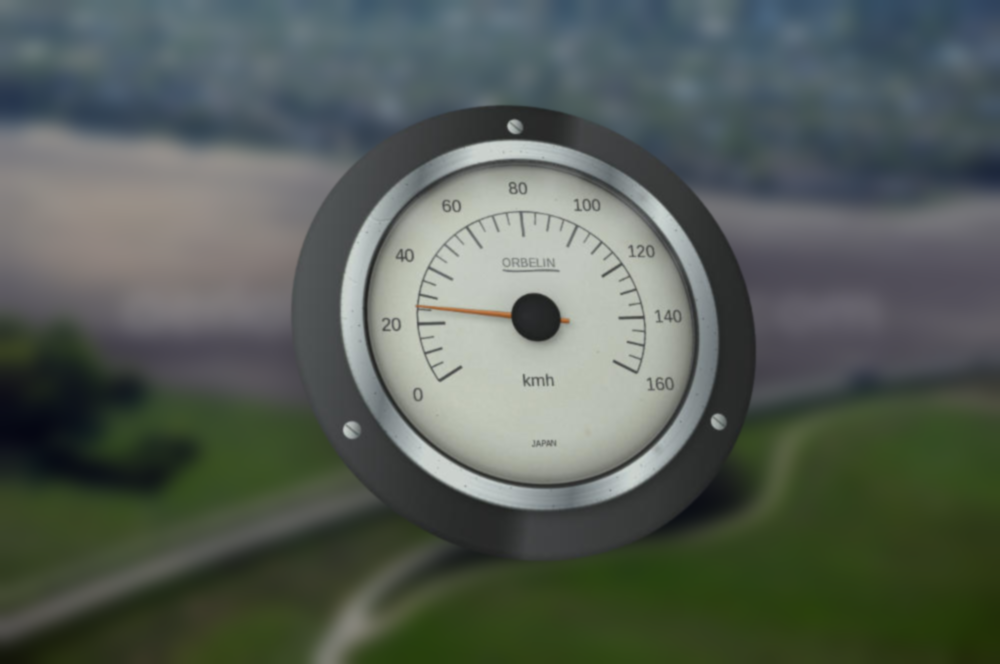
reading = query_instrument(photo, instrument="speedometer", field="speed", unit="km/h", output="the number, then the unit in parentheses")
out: 25 (km/h)
